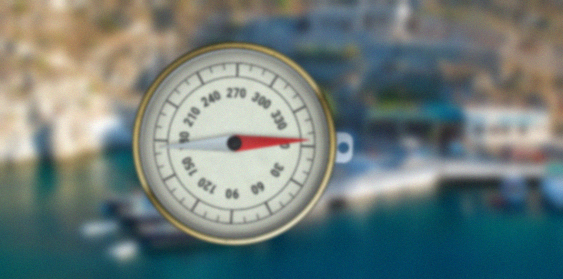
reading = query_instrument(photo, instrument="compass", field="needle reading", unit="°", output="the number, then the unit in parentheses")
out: 355 (°)
